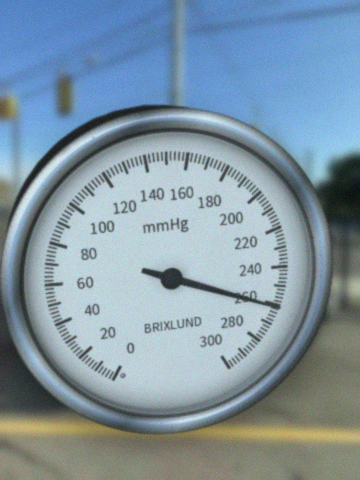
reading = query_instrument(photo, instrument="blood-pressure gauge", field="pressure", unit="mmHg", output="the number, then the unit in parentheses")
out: 260 (mmHg)
